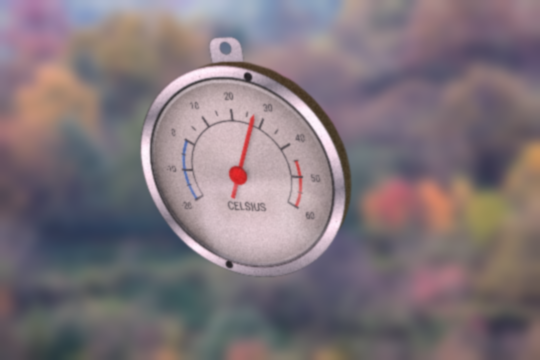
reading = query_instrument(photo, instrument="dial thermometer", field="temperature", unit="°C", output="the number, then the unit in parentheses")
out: 27.5 (°C)
